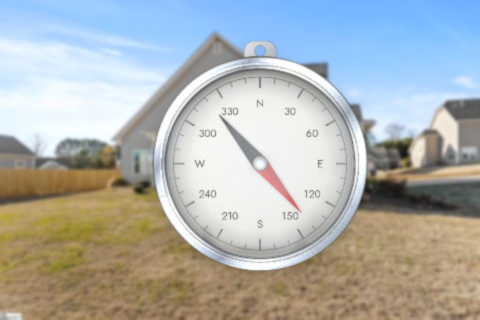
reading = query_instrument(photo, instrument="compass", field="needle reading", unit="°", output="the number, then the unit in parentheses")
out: 140 (°)
